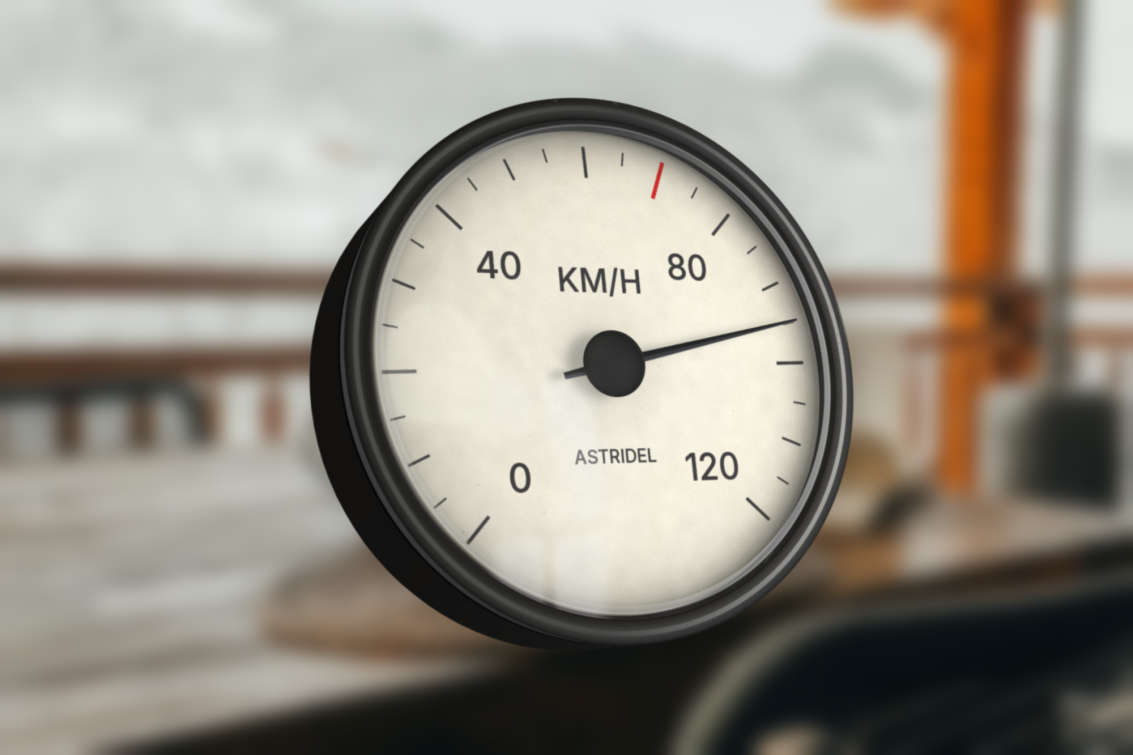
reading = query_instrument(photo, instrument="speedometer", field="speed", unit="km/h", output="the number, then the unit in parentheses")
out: 95 (km/h)
